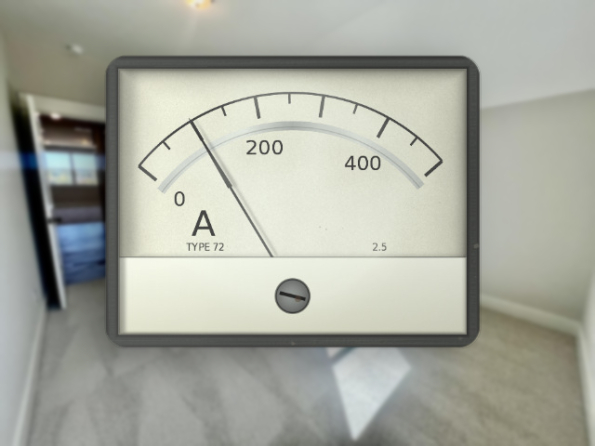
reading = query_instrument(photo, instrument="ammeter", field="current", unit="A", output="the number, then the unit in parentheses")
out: 100 (A)
